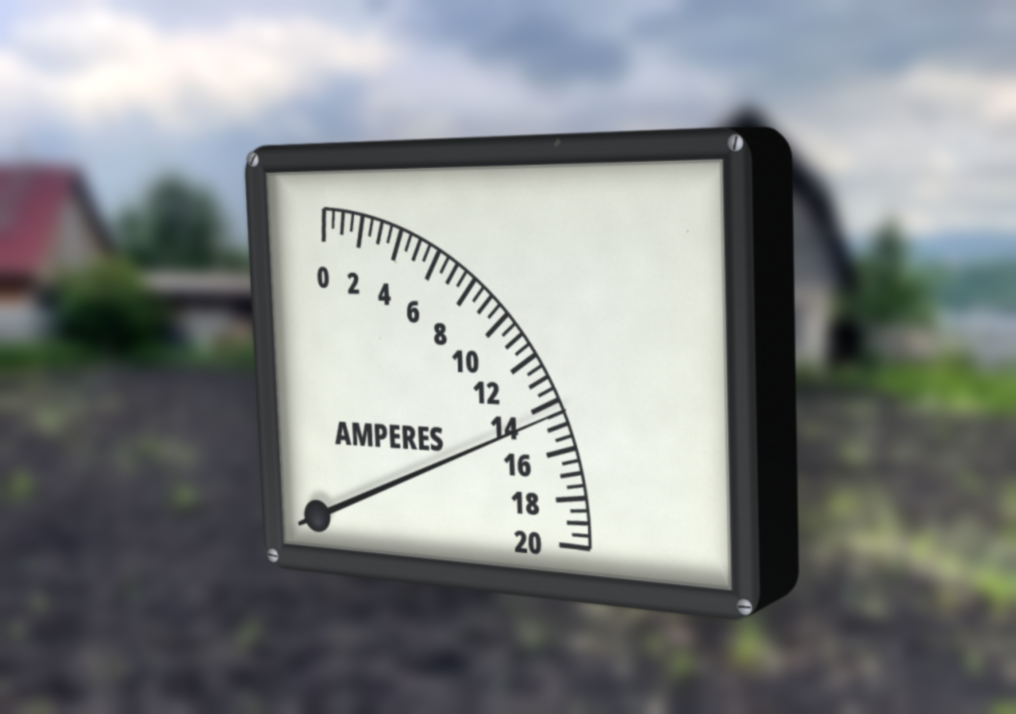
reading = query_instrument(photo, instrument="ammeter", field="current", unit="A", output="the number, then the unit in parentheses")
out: 14.5 (A)
